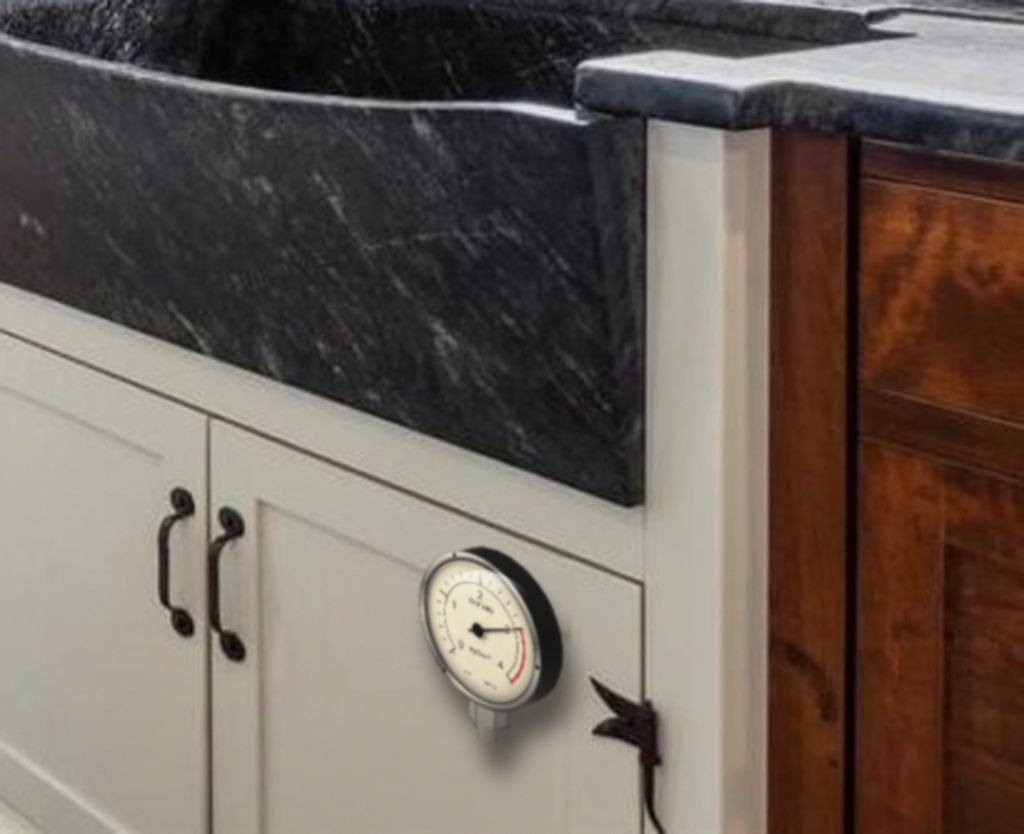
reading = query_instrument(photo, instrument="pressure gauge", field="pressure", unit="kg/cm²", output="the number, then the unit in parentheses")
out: 3 (kg/cm²)
